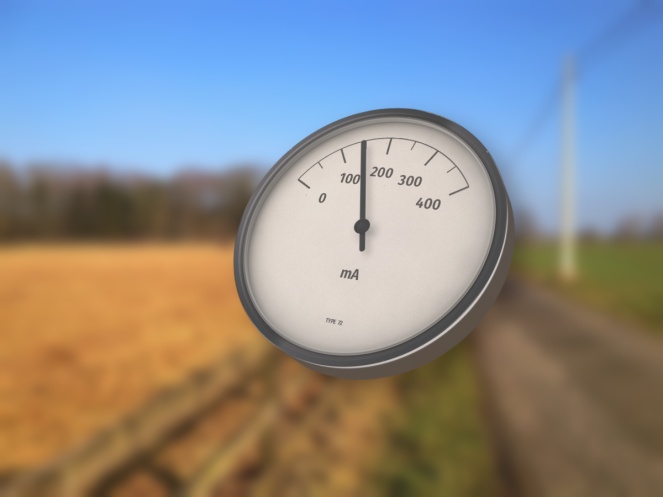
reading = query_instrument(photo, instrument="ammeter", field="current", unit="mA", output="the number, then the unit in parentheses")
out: 150 (mA)
